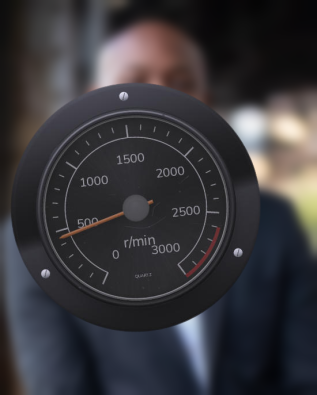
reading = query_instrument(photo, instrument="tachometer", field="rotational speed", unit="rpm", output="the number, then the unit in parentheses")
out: 450 (rpm)
